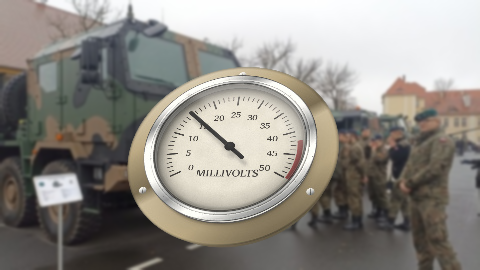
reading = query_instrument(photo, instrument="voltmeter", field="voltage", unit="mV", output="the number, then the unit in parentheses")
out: 15 (mV)
